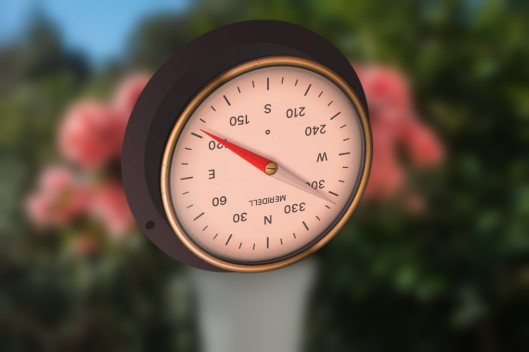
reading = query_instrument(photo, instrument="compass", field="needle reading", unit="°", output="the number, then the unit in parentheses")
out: 125 (°)
